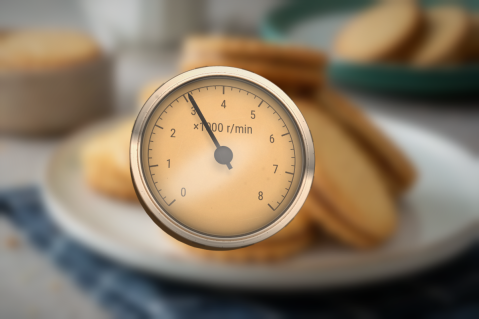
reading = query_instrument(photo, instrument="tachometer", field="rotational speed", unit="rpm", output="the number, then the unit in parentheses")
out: 3100 (rpm)
